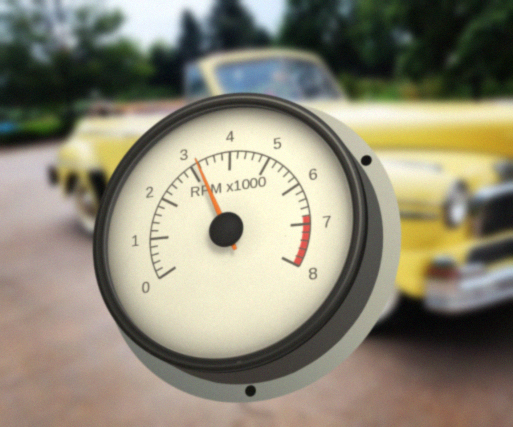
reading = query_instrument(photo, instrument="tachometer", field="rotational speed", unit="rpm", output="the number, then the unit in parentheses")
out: 3200 (rpm)
